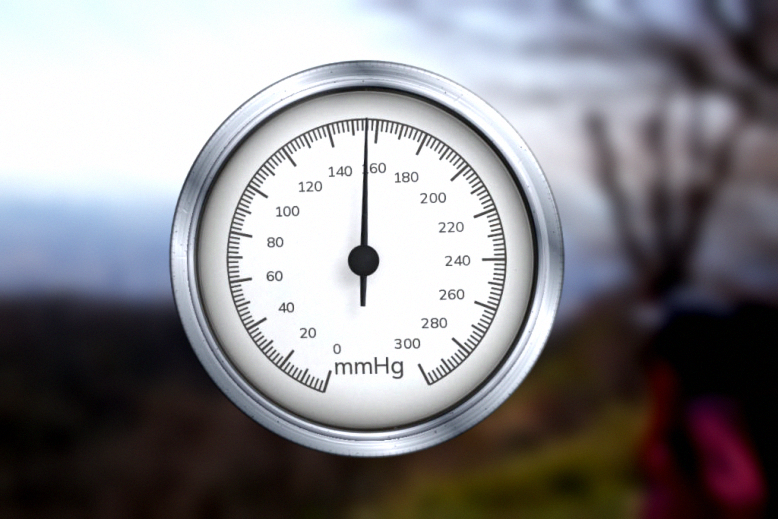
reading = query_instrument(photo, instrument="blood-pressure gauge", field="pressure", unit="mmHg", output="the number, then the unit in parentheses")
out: 156 (mmHg)
